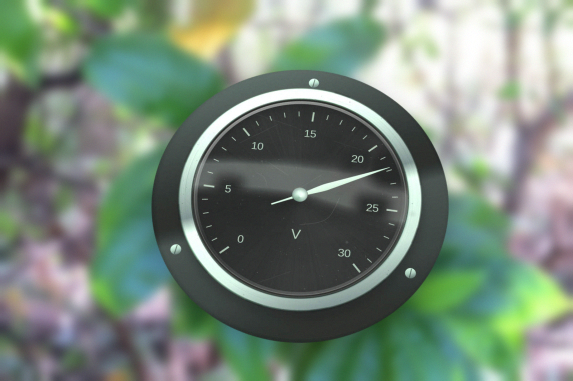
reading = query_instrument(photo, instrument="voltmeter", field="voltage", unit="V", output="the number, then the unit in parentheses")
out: 22 (V)
